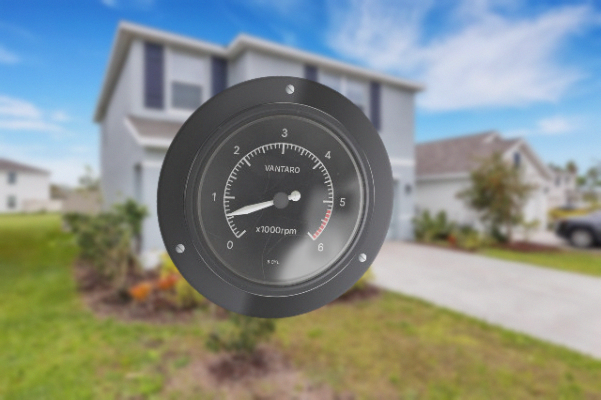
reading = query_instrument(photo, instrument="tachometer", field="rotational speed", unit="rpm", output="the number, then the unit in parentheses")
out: 600 (rpm)
